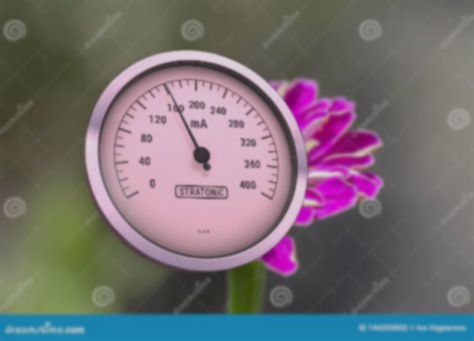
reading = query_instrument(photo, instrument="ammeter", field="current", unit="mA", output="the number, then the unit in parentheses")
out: 160 (mA)
